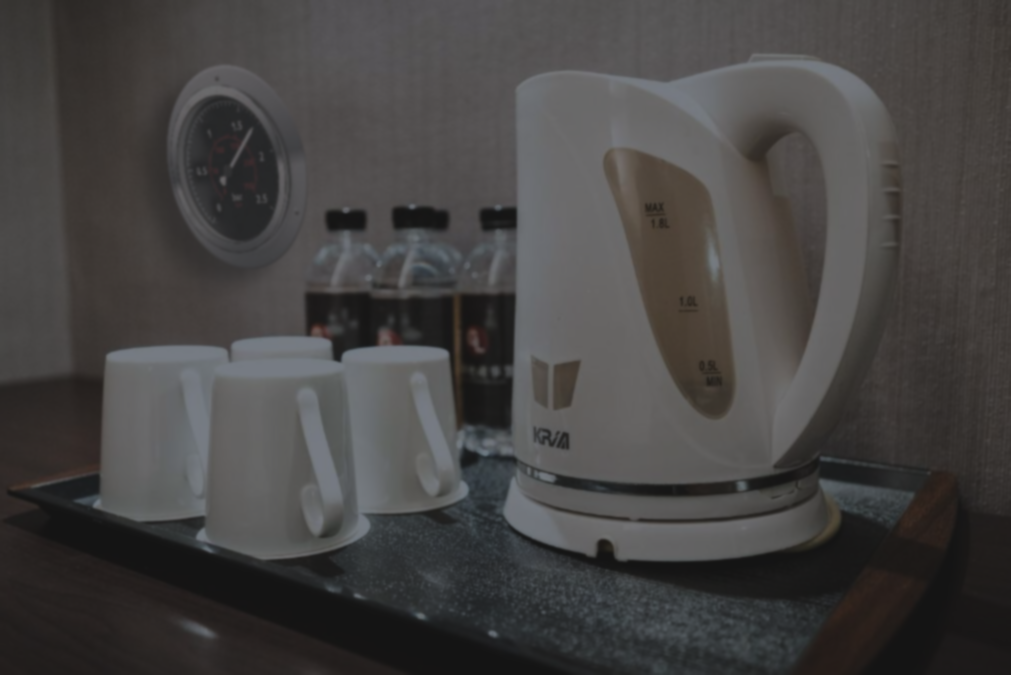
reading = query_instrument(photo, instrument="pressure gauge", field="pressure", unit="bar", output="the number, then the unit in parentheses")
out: 1.75 (bar)
